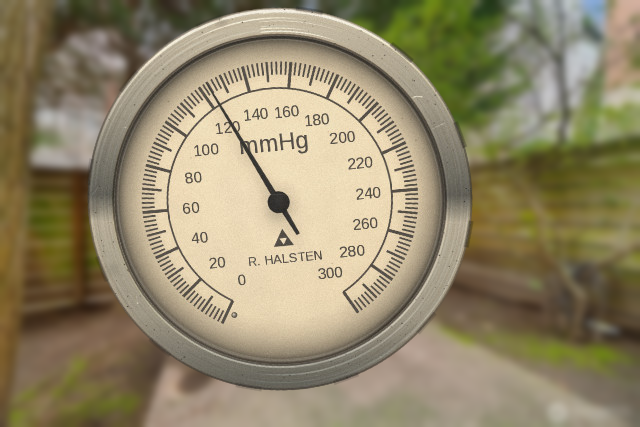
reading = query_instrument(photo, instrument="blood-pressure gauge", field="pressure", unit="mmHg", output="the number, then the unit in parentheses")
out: 124 (mmHg)
